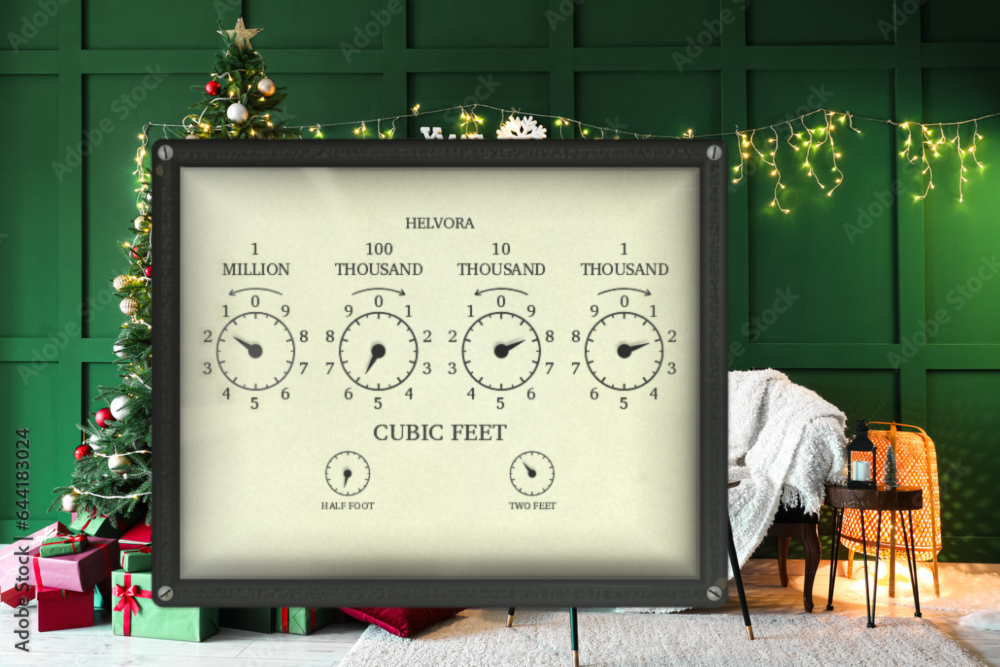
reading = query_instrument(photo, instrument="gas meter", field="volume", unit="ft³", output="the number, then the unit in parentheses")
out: 158200 (ft³)
